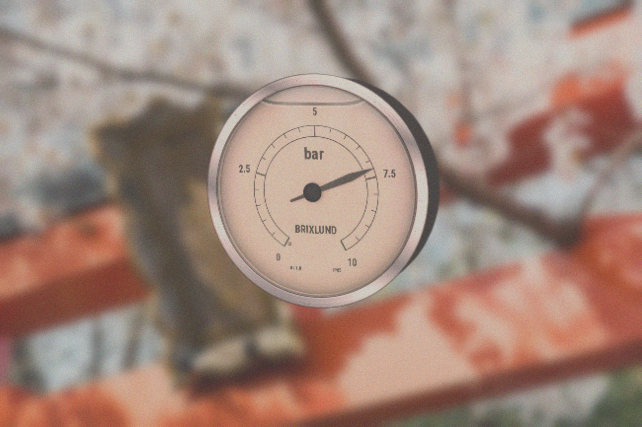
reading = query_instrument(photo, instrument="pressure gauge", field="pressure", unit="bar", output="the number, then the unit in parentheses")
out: 7.25 (bar)
